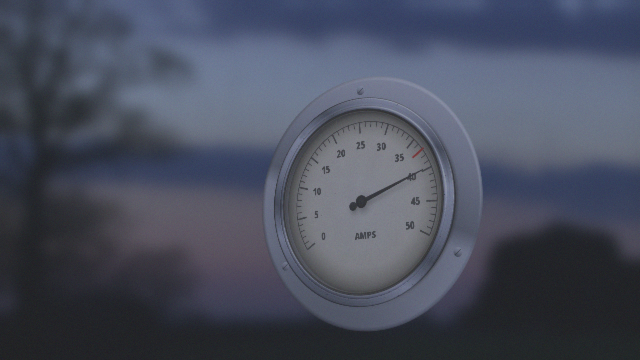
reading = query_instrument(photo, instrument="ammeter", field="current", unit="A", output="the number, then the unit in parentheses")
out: 40 (A)
